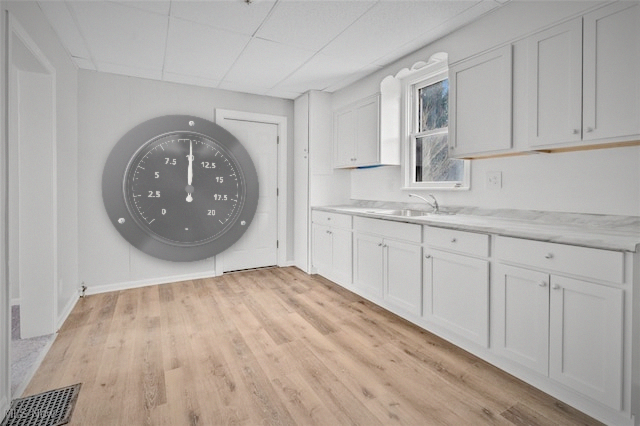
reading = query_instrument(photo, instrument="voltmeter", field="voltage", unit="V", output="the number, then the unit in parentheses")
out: 10 (V)
